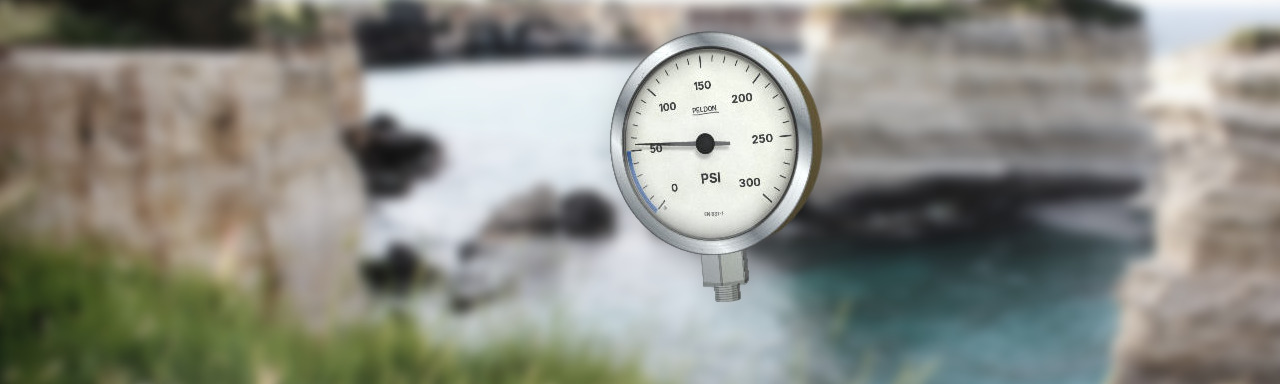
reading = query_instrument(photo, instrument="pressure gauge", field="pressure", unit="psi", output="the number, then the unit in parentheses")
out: 55 (psi)
